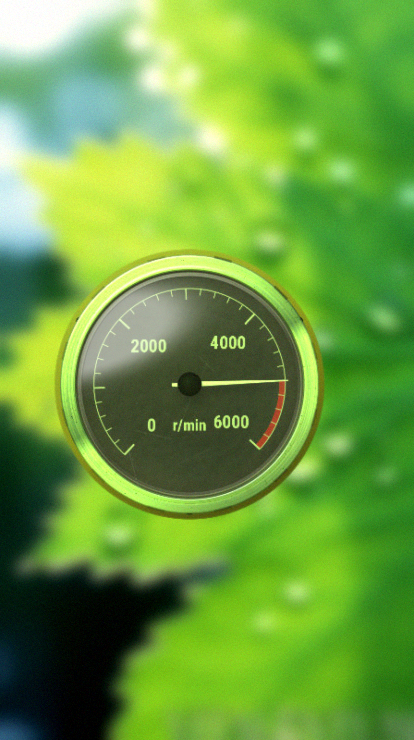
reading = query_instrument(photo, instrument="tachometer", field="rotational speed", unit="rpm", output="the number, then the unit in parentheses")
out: 5000 (rpm)
